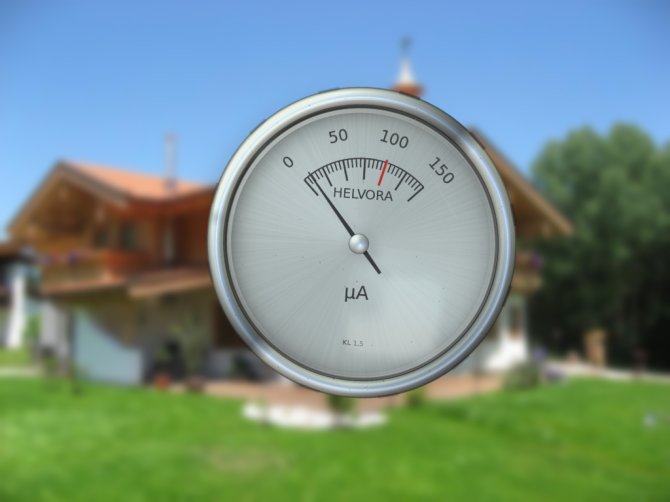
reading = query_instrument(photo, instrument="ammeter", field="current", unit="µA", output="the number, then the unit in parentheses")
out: 10 (µA)
